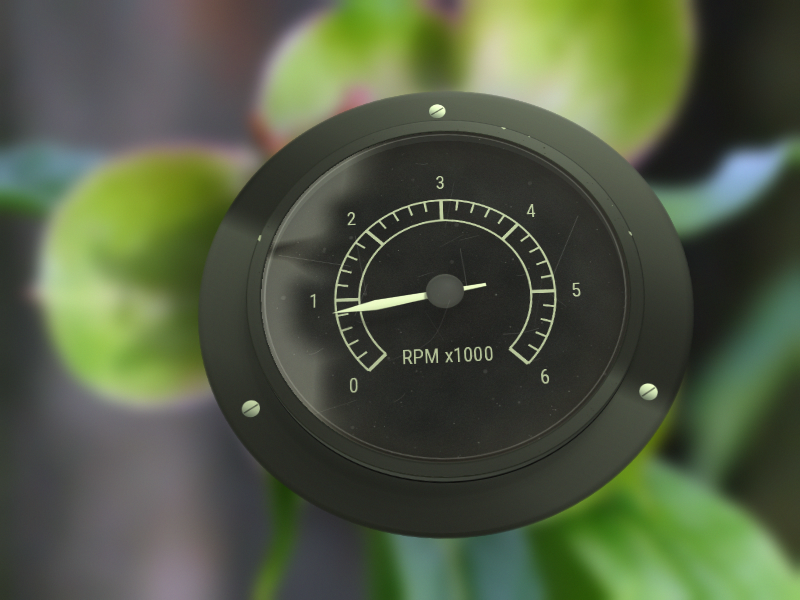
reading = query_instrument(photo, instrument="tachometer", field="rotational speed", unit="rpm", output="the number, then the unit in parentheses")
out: 800 (rpm)
